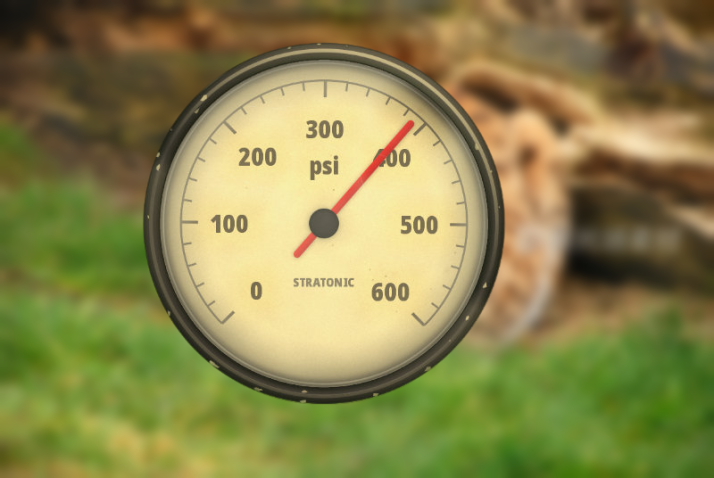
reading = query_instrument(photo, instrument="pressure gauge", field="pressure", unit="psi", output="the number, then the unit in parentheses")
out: 390 (psi)
